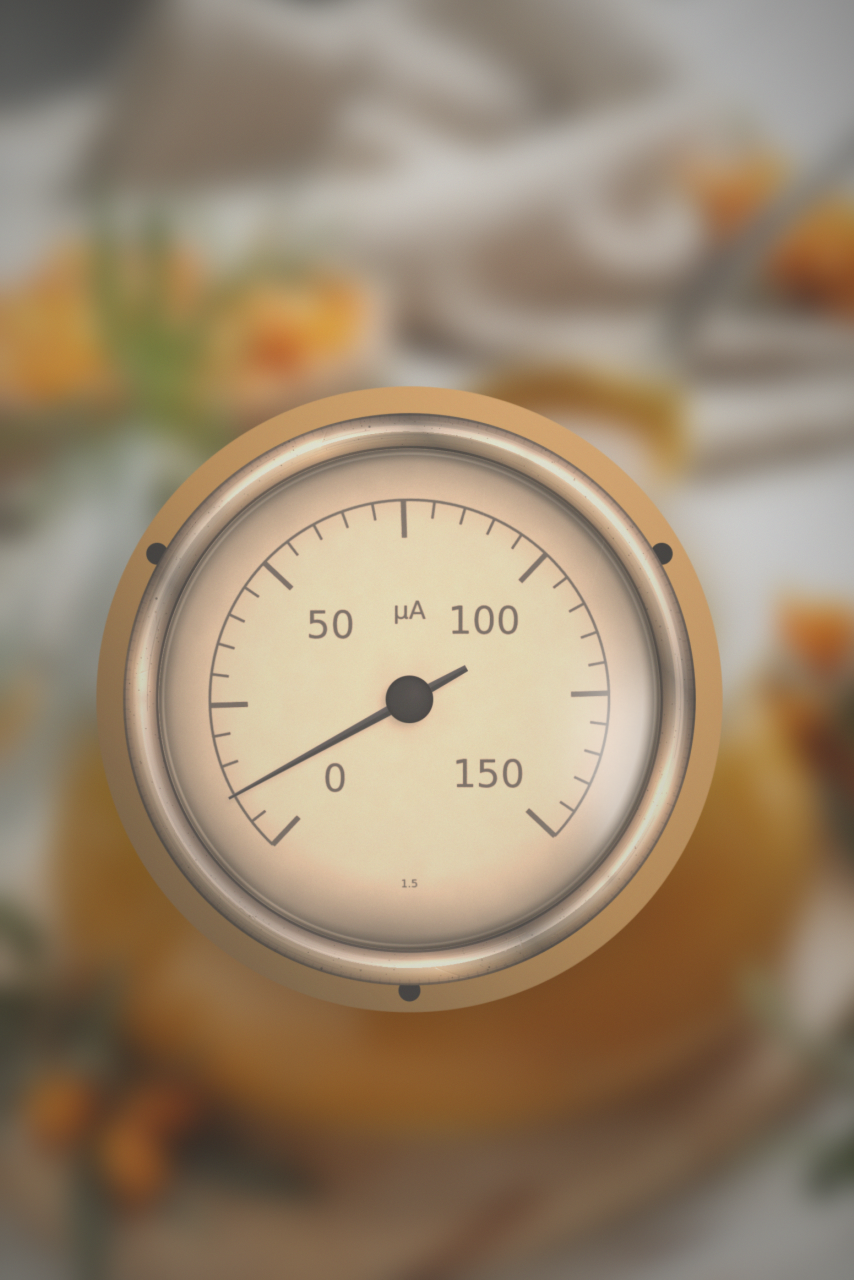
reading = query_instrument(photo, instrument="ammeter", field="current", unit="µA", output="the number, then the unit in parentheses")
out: 10 (µA)
